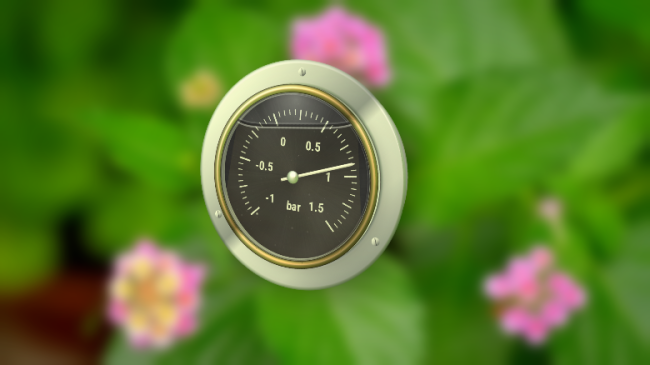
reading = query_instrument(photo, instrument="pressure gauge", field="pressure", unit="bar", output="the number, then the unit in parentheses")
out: 0.9 (bar)
